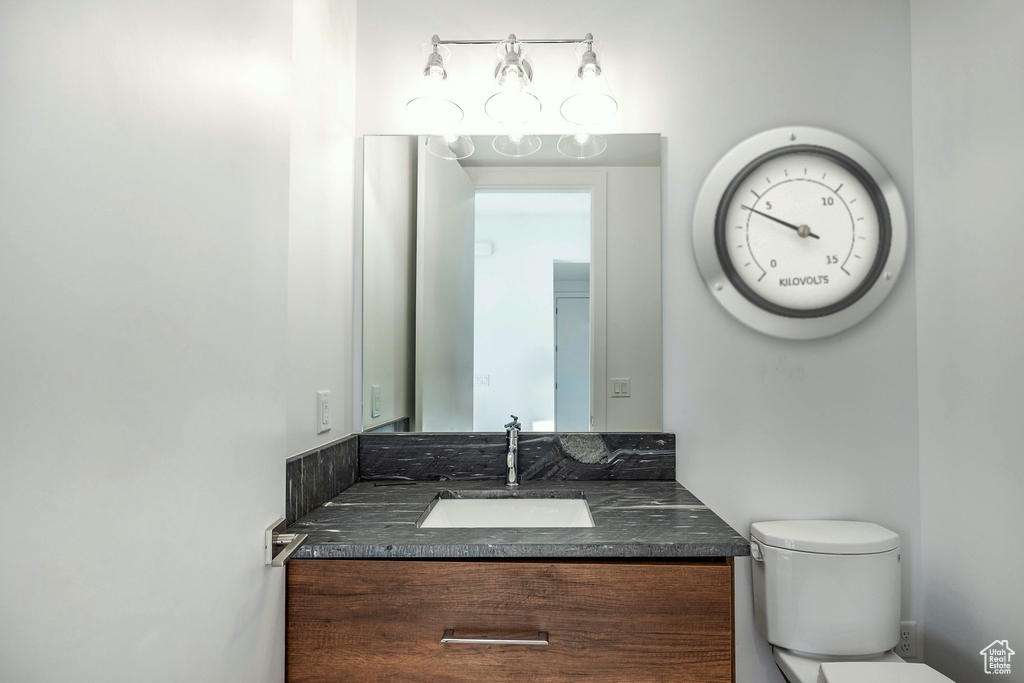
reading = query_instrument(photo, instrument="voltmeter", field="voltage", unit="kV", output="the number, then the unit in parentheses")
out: 4 (kV)
